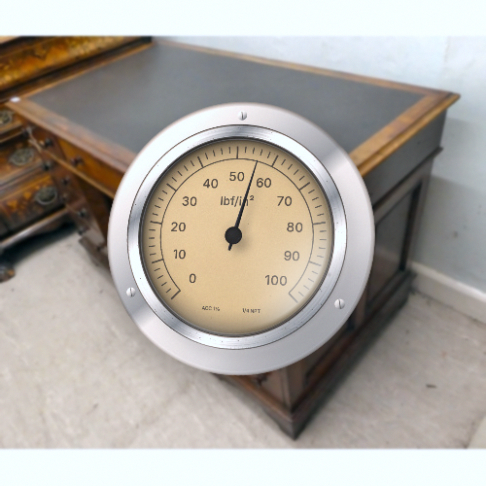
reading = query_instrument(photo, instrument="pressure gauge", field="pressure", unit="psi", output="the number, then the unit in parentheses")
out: 56 (psi)
